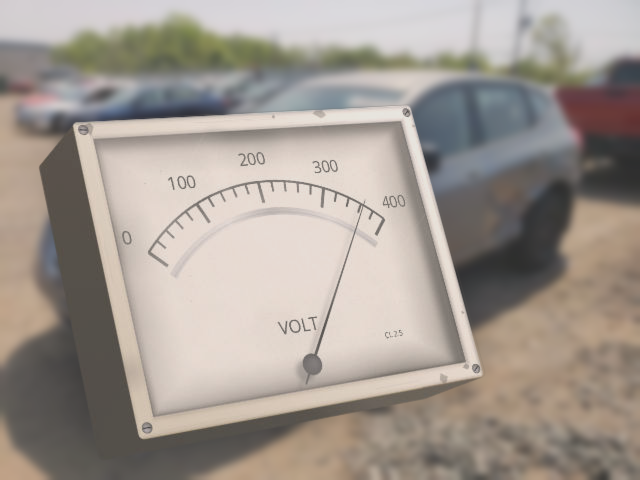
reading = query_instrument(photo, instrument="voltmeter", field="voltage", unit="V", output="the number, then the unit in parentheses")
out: 360 (V)
